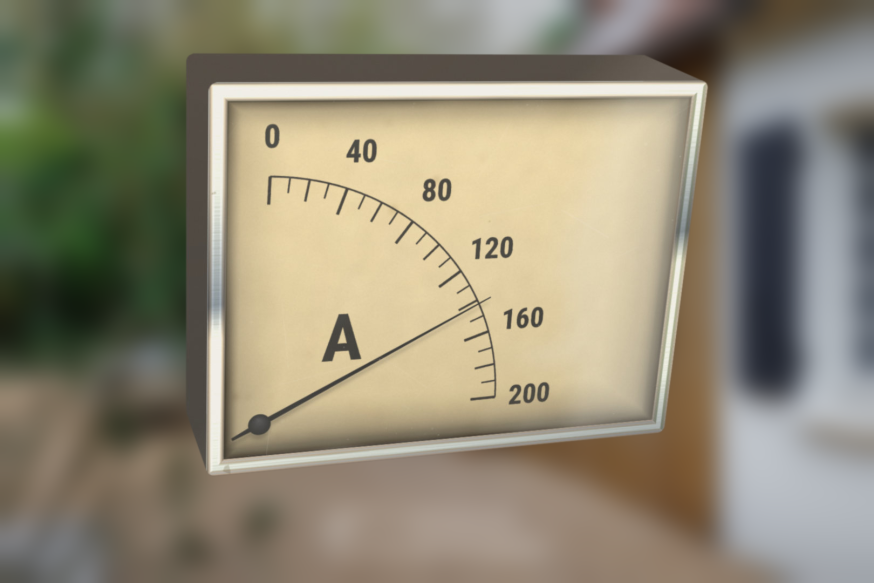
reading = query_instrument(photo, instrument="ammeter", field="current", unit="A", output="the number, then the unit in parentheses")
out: 140 (A)
